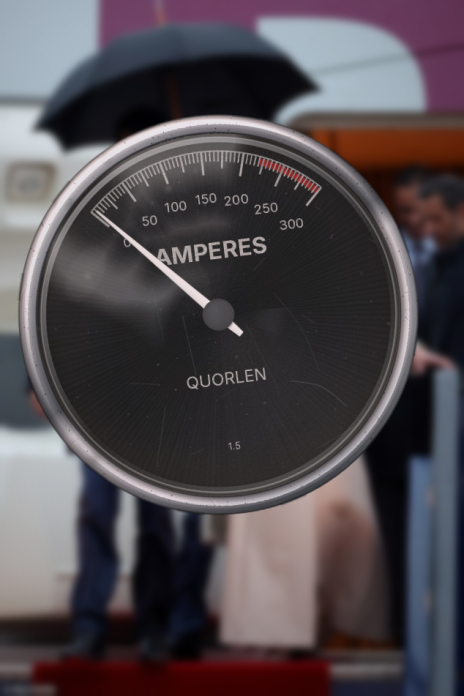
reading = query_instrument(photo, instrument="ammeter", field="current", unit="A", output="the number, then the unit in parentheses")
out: 5 (A)
